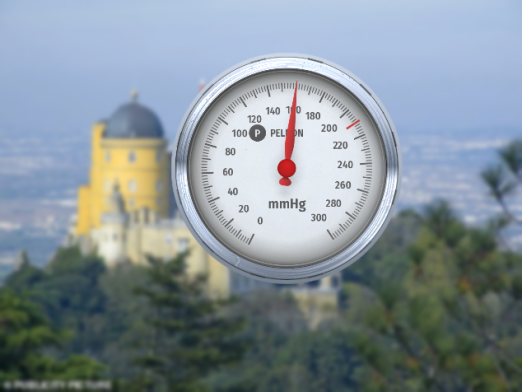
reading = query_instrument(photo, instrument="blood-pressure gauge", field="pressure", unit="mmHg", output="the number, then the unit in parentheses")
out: 160 (mmHg)
